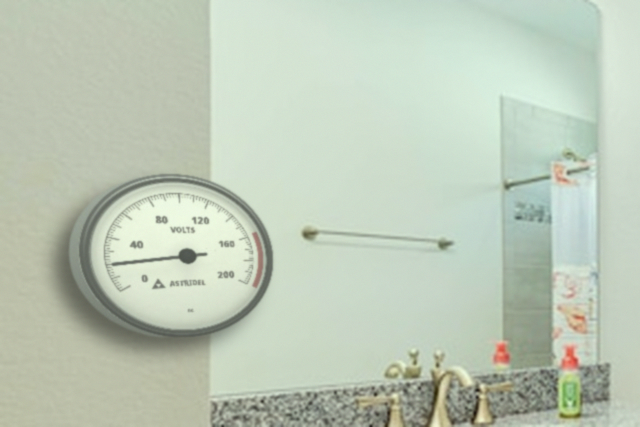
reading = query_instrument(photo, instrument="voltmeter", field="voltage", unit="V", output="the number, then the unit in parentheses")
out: 20 (V)
